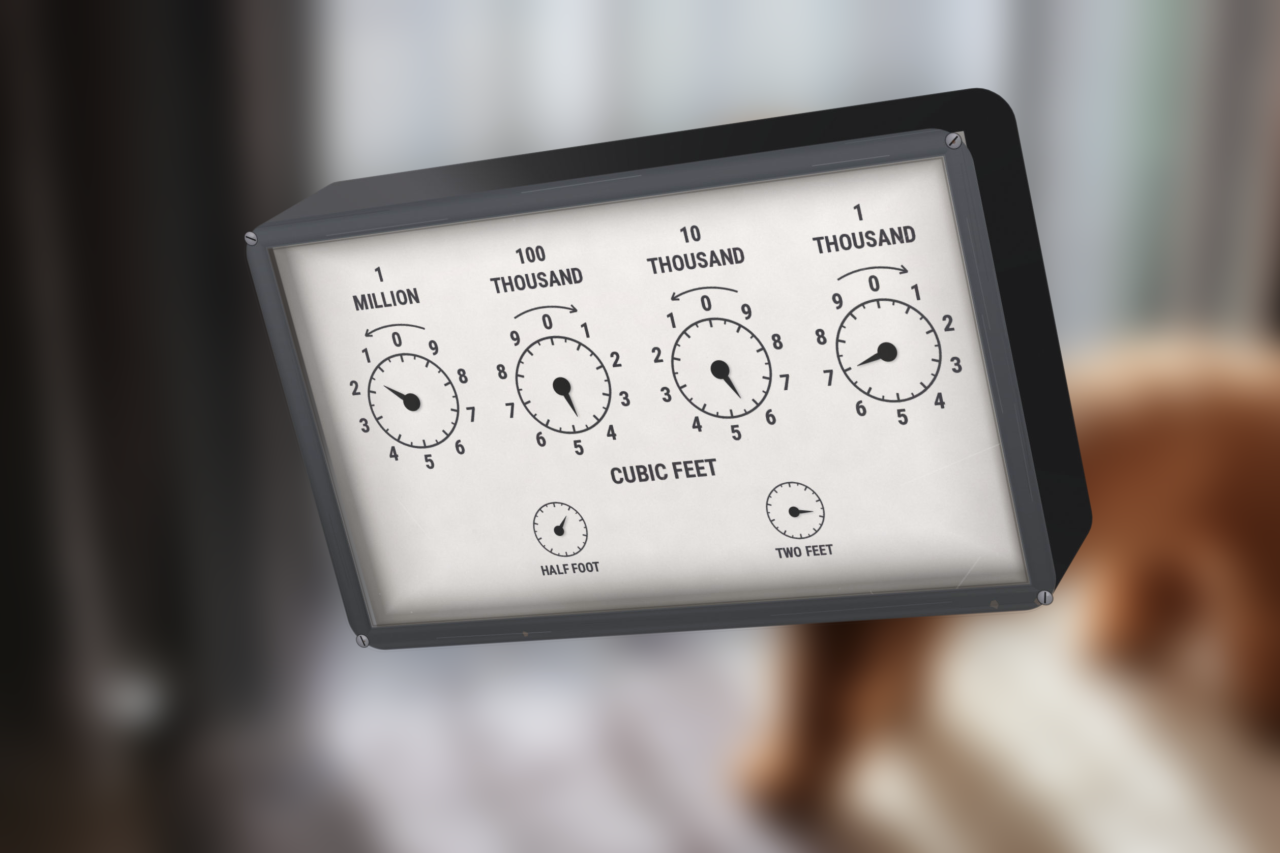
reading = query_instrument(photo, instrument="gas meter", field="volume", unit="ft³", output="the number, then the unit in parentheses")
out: 145700 (ft³)
